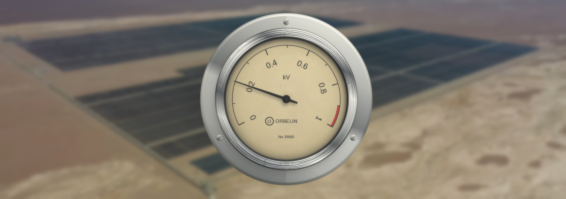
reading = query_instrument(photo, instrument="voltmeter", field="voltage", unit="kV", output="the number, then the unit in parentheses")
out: 0.2 (kV)
